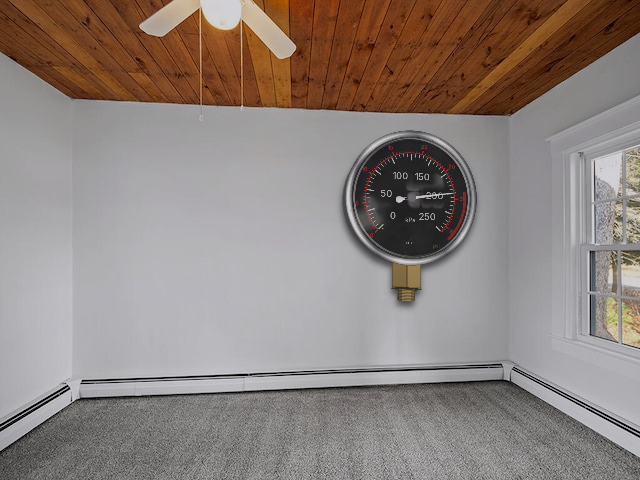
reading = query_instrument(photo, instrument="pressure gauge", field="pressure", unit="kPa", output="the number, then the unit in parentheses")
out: 200 (kPa)
